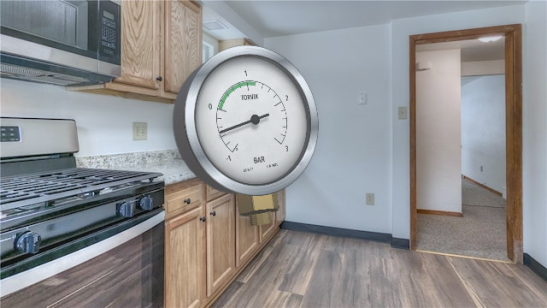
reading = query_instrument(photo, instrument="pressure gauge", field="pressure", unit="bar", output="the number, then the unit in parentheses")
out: -0.5 (bar)
